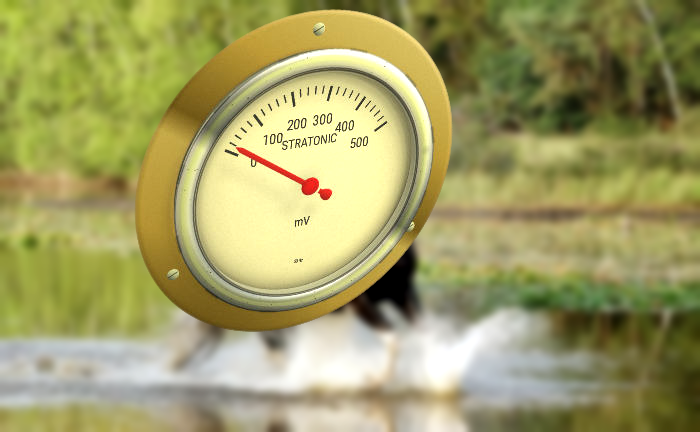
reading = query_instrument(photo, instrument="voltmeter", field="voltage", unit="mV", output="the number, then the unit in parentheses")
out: 20 (mV)
